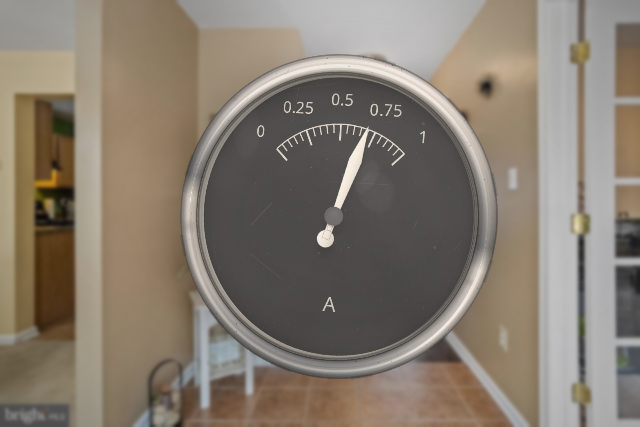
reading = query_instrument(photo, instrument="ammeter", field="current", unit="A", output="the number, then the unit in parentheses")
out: 0.7 (A)
